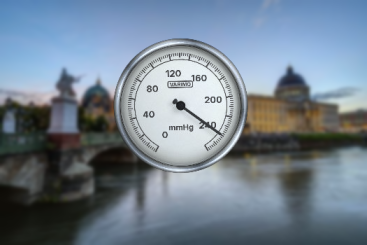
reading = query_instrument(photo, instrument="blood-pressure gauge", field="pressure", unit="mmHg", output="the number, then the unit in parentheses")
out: 240 (mmHg)
